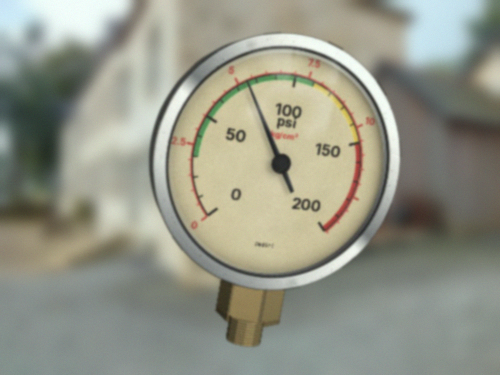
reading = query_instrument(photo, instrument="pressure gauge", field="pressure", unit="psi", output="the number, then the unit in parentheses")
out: 75 (psi)
